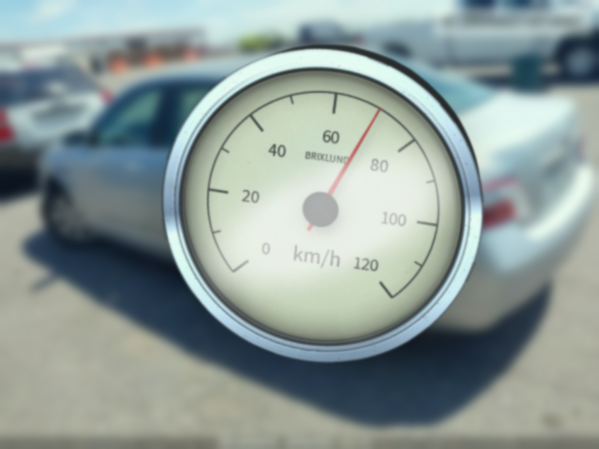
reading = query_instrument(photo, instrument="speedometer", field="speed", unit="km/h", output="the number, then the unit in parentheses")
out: 70 (km/h)
